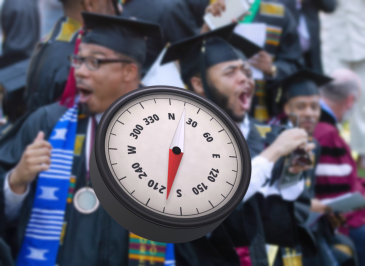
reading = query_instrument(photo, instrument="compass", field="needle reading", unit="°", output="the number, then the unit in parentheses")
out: 195 (°)
